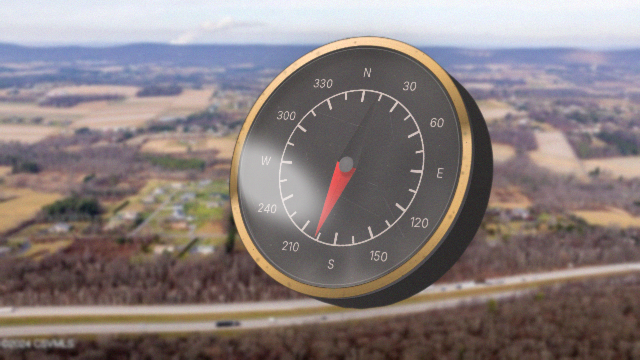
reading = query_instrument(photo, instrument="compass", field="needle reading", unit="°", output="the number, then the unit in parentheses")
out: 195 (°)
